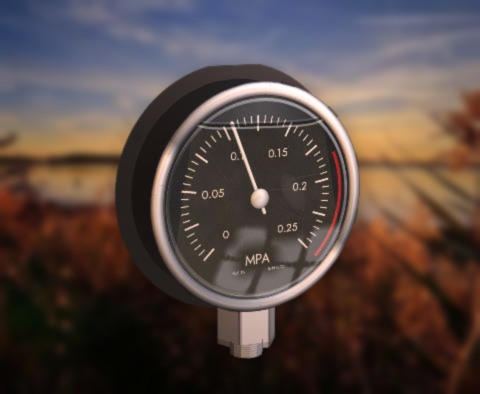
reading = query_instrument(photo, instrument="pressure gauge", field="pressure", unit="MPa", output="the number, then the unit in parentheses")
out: 0.105 (MPa)
